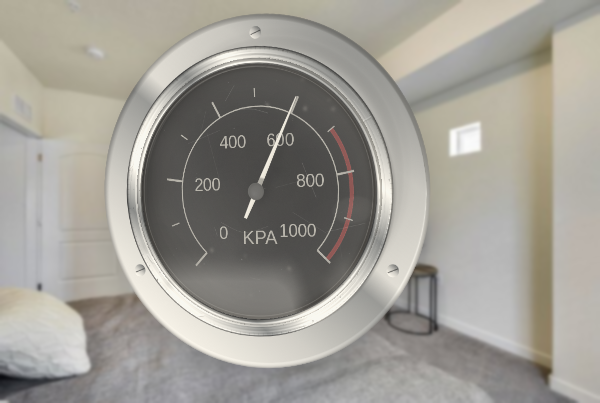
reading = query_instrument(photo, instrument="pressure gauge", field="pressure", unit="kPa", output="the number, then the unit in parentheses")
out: 600 (kPa)
